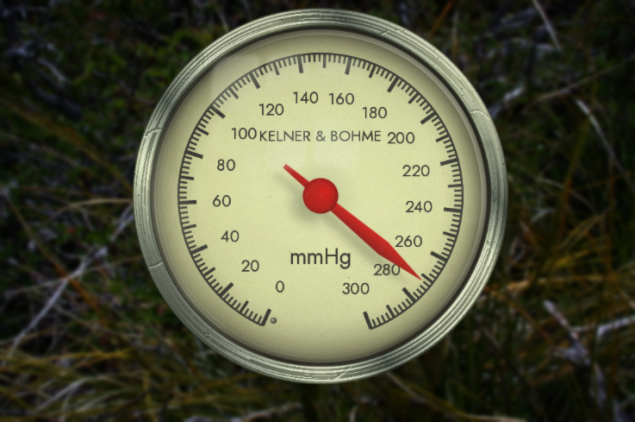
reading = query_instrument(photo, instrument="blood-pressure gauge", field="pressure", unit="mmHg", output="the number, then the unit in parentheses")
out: 272 (mmHg)
